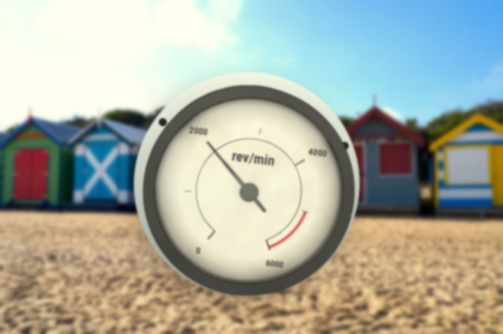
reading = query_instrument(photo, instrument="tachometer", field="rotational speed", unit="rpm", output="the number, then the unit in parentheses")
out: 2000 (rpm)
